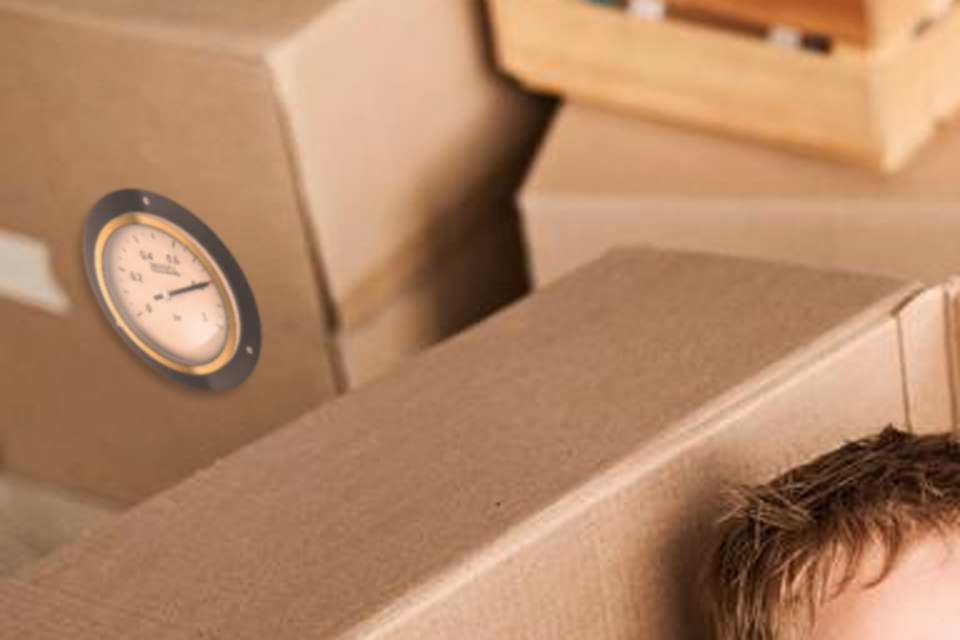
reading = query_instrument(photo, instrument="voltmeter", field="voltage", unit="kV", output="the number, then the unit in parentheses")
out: 0.8 (kV)
